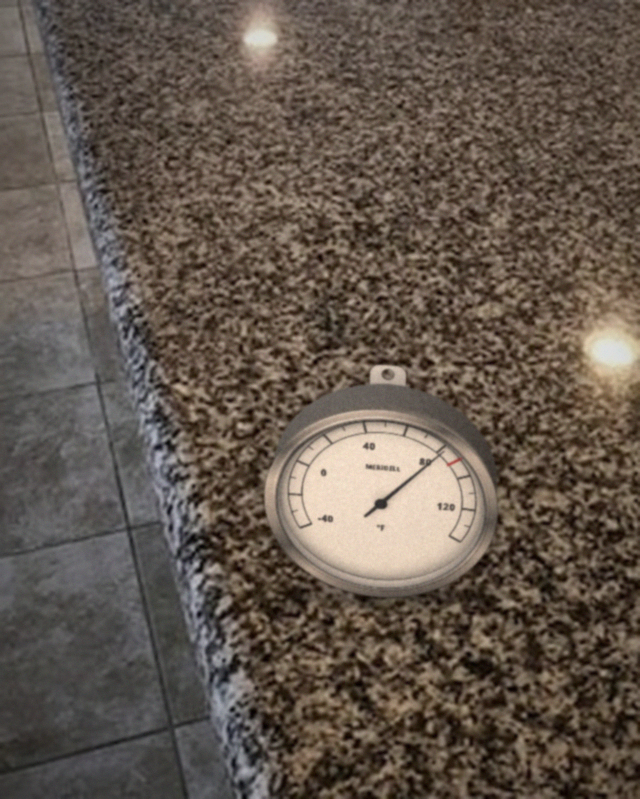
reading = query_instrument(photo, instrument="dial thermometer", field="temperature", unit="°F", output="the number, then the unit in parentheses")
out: 80 (°F)
